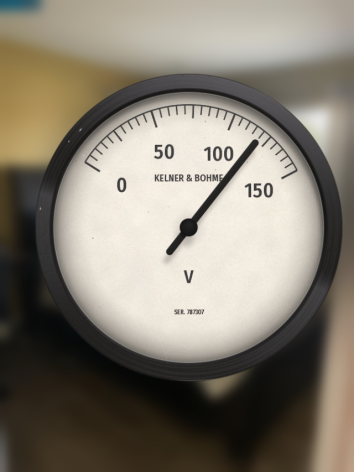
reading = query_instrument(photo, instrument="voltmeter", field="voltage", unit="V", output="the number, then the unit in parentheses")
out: 120 (V)
